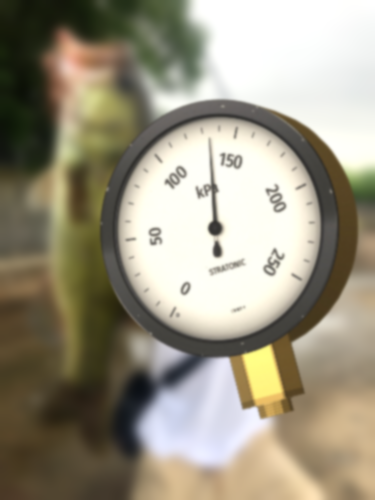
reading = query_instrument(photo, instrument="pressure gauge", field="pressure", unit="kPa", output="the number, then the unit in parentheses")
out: 135 (kPa)
